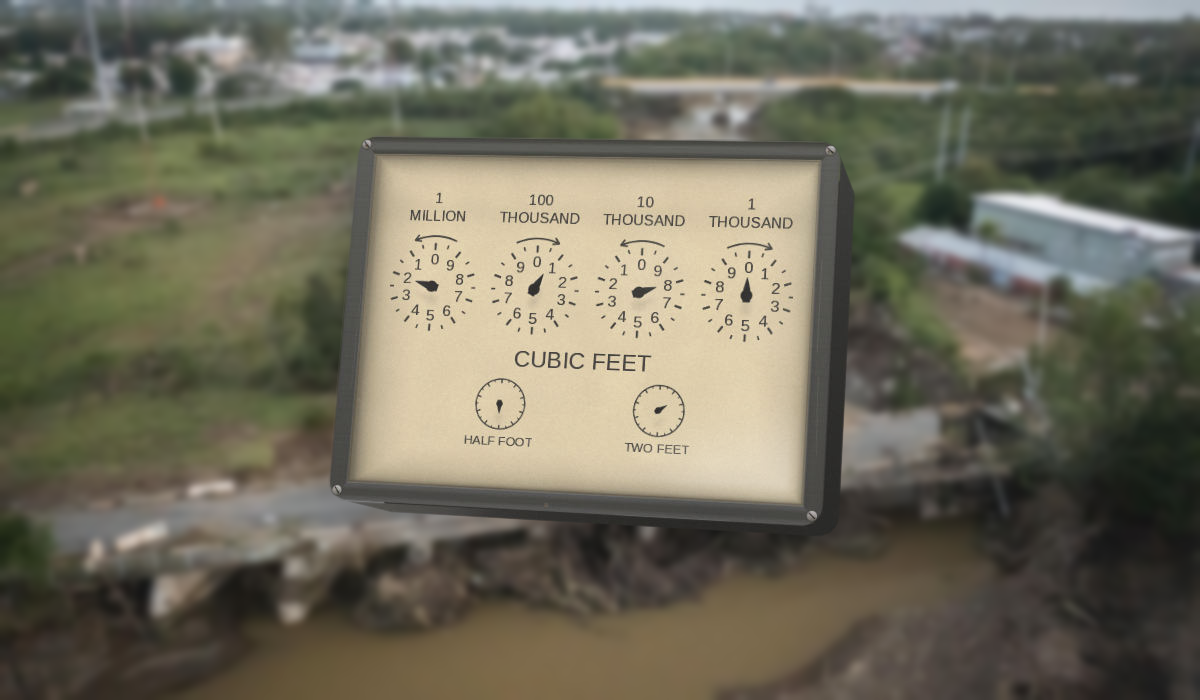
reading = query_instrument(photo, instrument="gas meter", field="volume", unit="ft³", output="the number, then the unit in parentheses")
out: 208000 (ft³)
